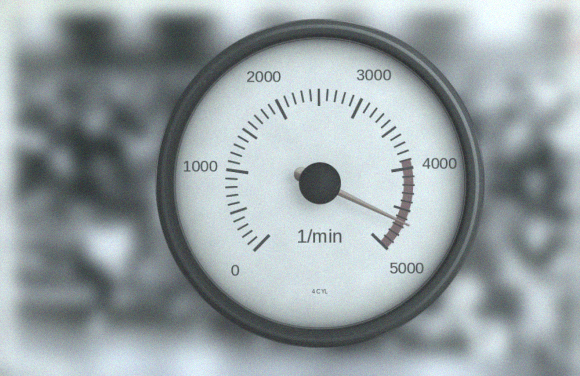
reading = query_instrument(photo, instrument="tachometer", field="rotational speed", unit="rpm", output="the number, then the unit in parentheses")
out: 4650 (rpm)
